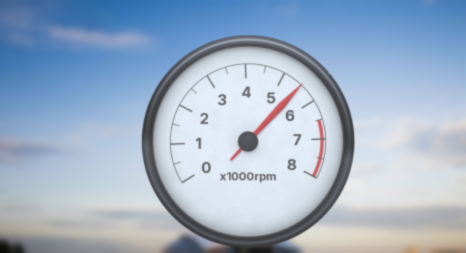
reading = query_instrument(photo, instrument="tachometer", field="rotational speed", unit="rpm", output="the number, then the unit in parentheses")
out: 5500 (rpm)
